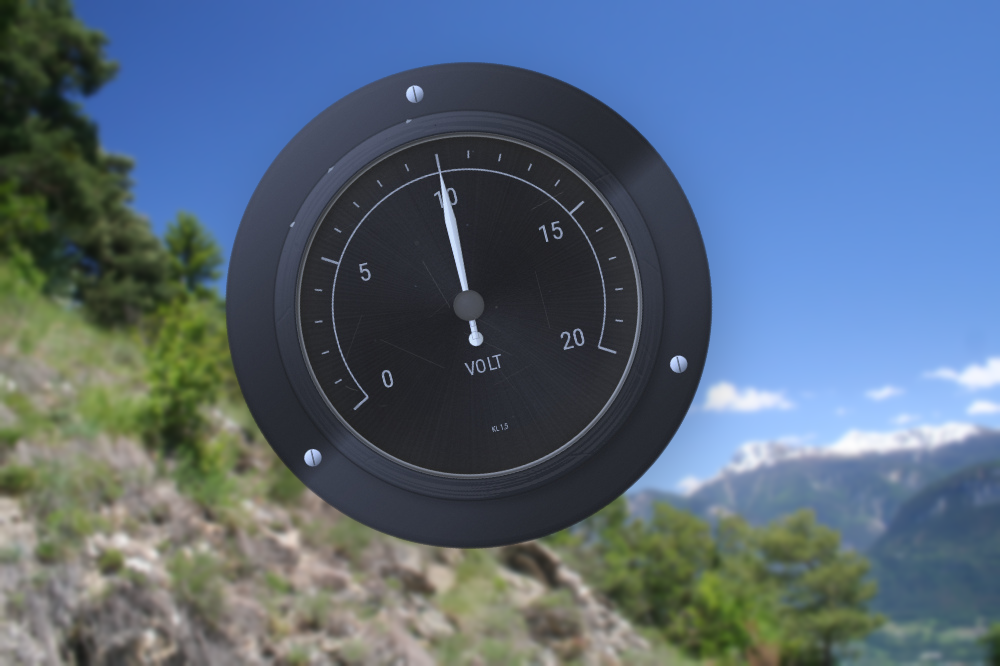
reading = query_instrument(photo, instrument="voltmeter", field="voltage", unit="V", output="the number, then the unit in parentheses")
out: 10 (V)
